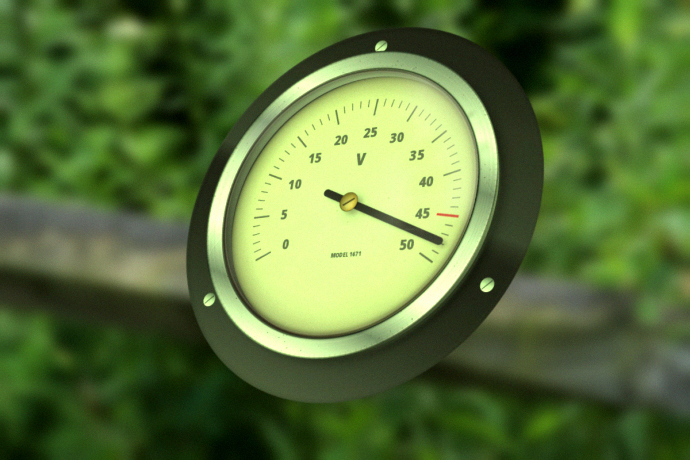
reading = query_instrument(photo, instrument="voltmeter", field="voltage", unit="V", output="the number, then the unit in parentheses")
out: 48 (V)
